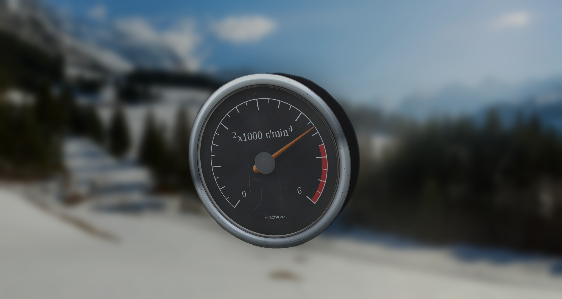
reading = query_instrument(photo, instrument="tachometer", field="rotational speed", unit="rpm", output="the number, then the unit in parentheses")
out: 4375 (rpm)
